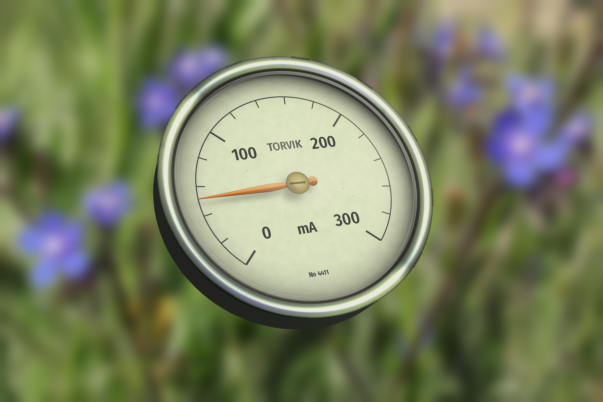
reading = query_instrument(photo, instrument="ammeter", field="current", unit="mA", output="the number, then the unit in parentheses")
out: 50 (mA)
